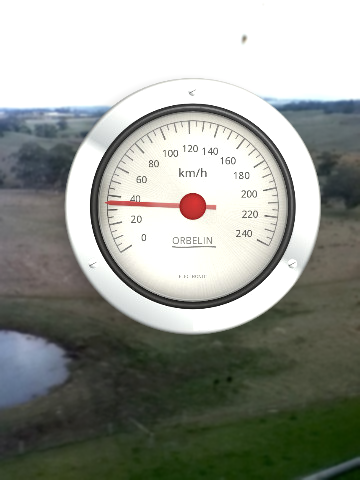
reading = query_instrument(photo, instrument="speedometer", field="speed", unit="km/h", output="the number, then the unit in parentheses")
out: 35 (km/h)
